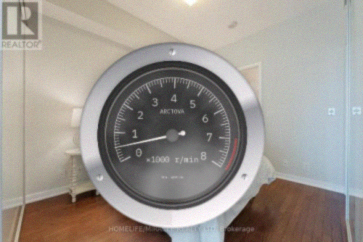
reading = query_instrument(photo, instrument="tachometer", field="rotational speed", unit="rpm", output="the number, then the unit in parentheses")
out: 500 (rpm)
